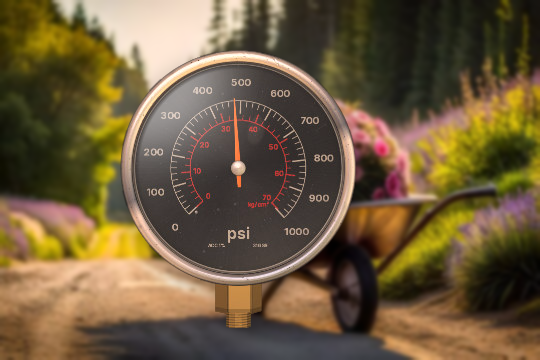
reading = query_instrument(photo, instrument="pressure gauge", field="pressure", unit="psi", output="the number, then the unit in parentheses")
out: 480 (psi)
